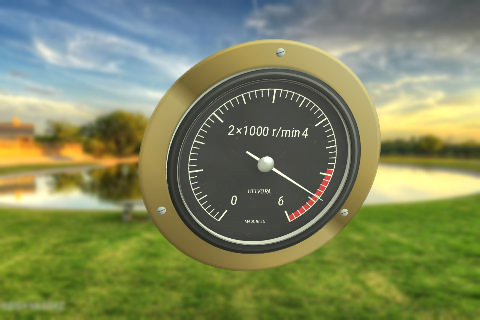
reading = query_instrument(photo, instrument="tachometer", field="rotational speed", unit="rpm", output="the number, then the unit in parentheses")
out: 5400 (rpm)
